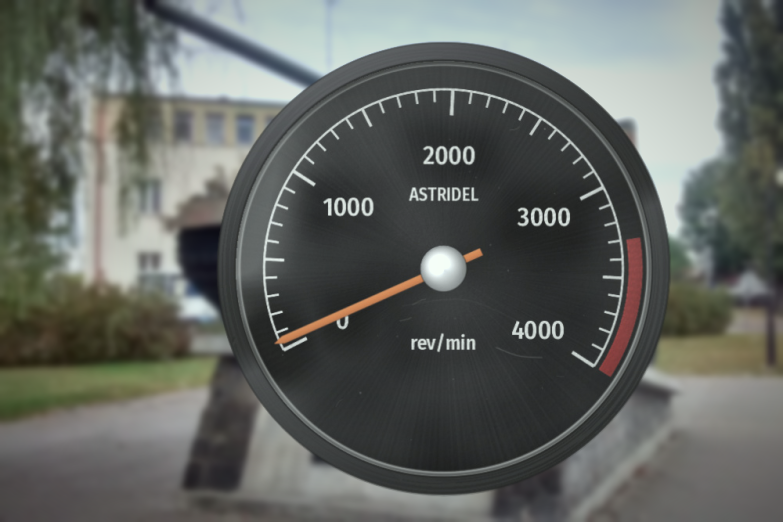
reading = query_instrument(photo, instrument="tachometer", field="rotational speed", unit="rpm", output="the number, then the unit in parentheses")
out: 50 (rpm)
